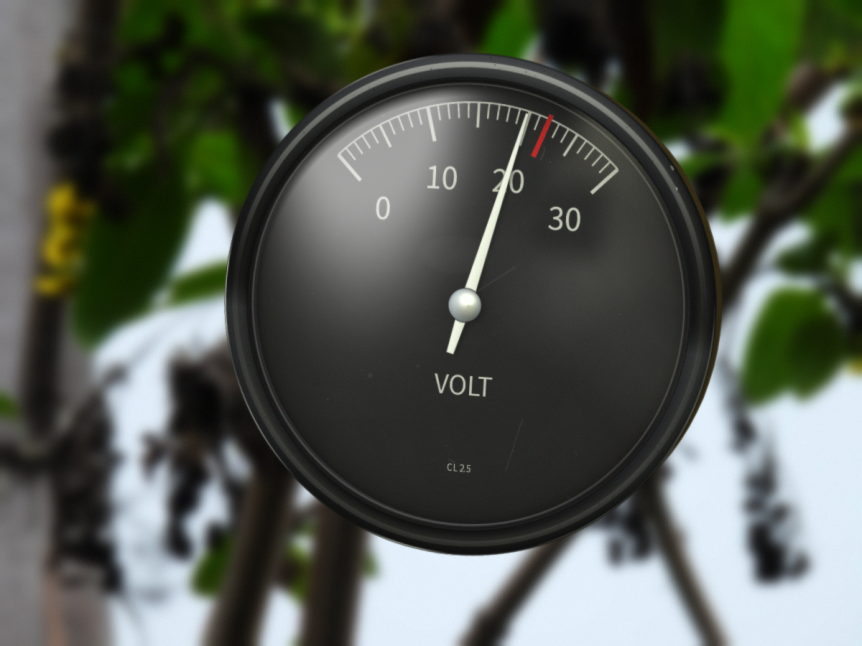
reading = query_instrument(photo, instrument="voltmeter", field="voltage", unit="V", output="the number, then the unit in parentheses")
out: 20 (V)
